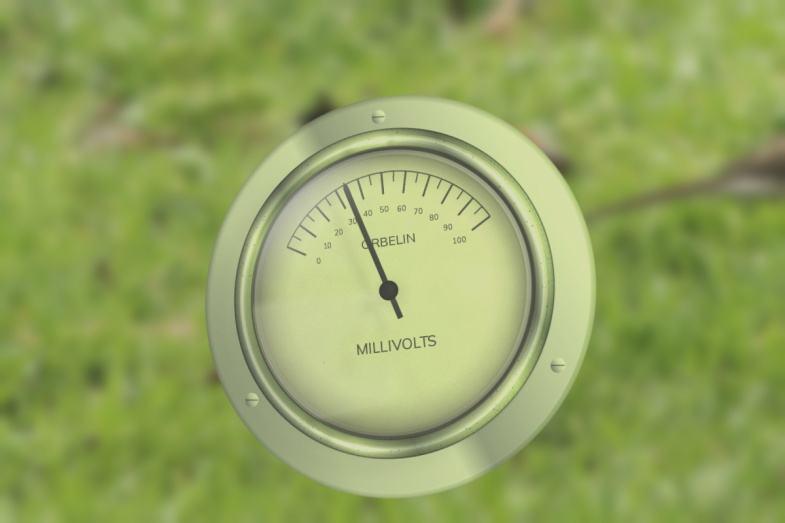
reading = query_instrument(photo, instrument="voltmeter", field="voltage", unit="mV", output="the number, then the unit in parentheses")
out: 35 (mV)
